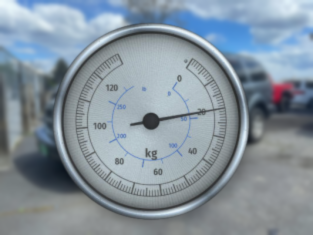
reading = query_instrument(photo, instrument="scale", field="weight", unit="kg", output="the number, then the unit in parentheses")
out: 20 (kg)
